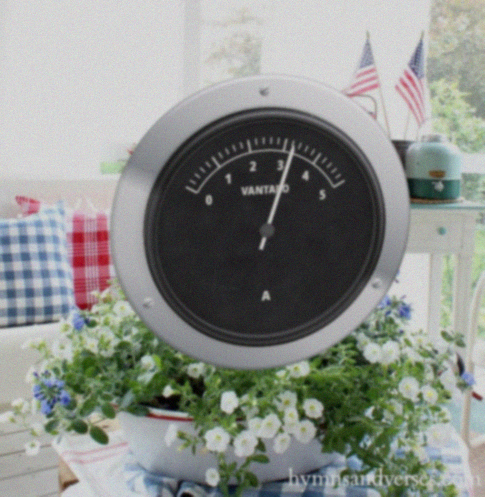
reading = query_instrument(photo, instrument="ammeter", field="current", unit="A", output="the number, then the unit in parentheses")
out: 3.2 (A)
